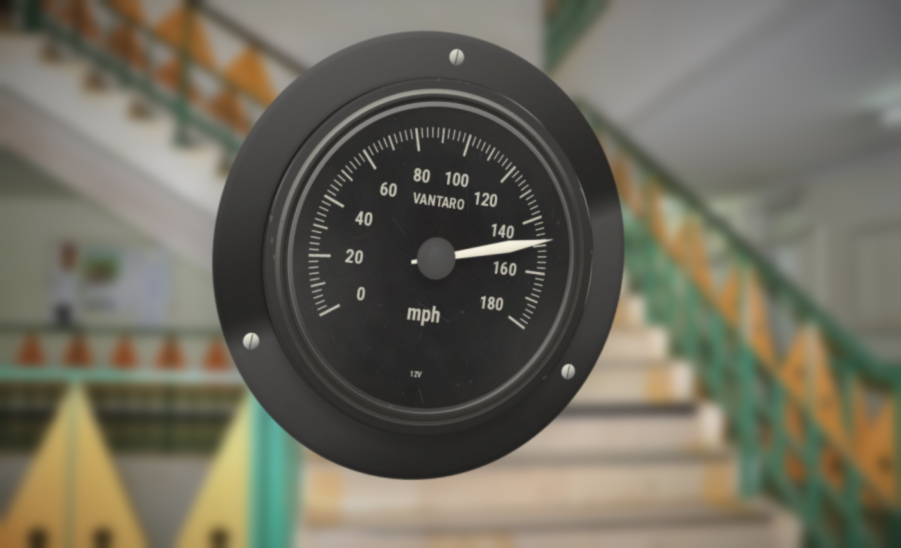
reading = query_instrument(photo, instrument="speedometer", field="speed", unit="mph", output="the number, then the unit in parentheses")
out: 148 (mph)
